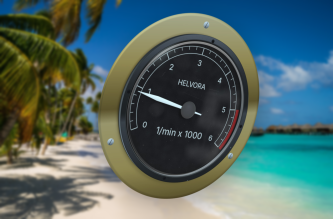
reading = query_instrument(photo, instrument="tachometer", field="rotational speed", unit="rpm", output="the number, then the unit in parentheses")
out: 900 (rpm)
